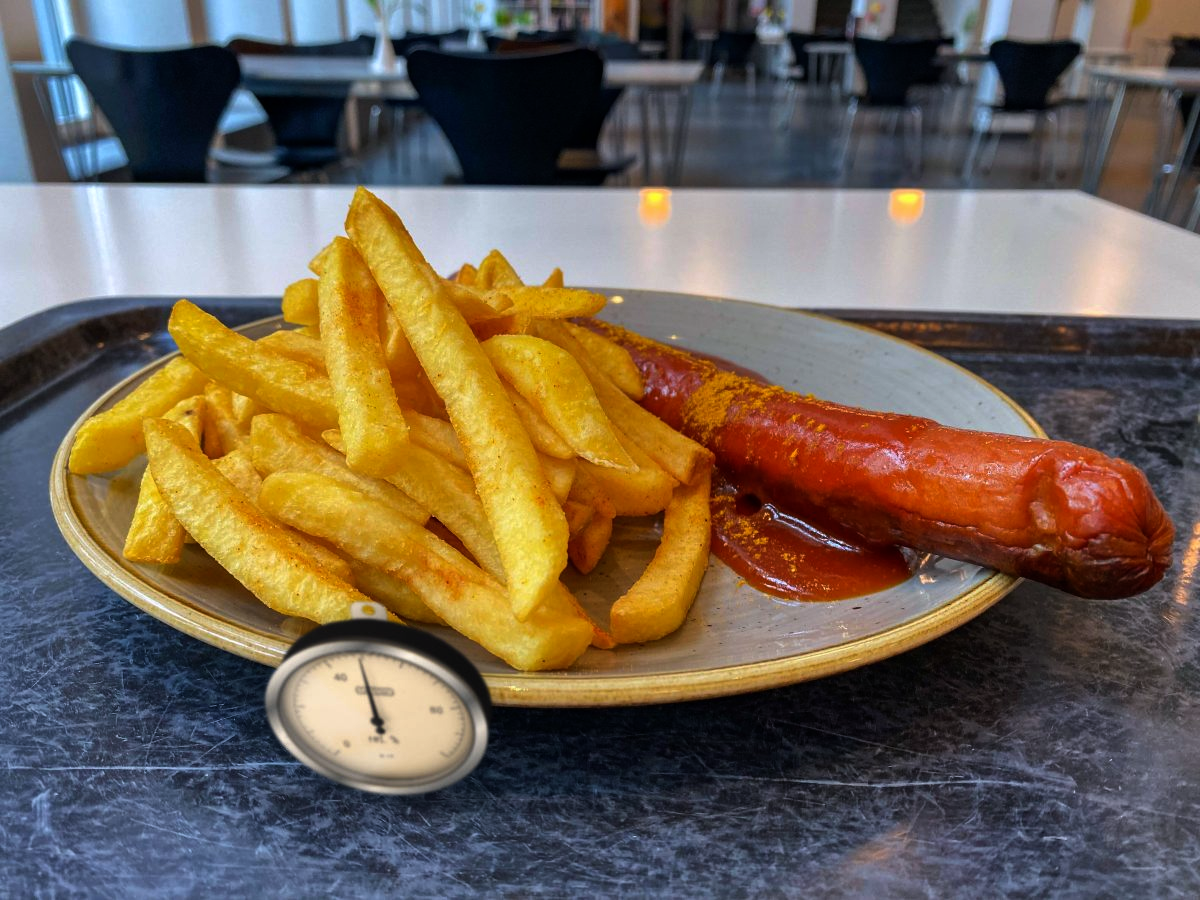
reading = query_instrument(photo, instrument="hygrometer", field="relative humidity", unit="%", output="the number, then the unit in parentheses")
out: 50 (%)
